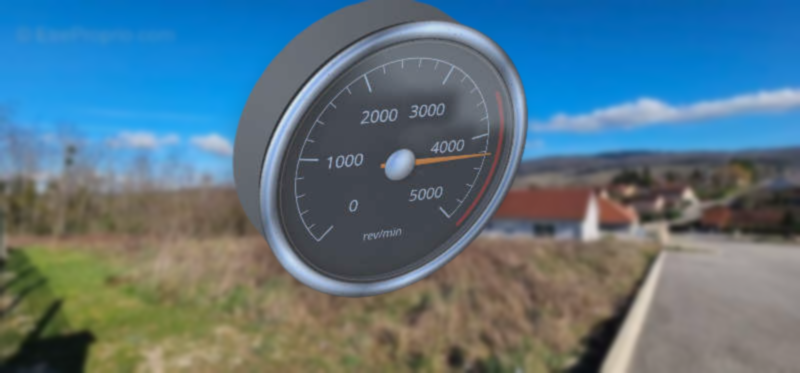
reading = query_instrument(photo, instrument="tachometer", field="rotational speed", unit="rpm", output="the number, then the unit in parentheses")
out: 4200 (rpm)
